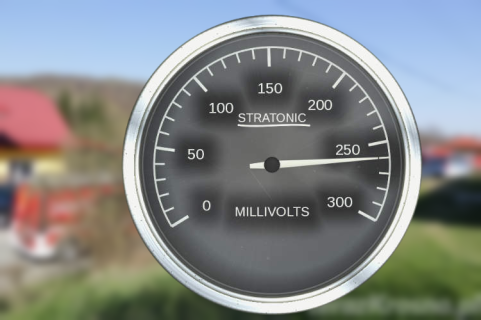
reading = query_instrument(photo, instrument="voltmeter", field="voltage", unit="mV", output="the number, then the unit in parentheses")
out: 260 (mV)
